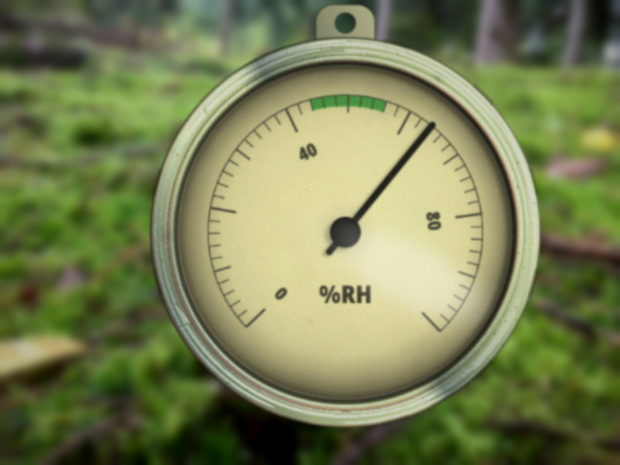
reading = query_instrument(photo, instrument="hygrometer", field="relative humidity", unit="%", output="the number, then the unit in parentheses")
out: 64 (%)
